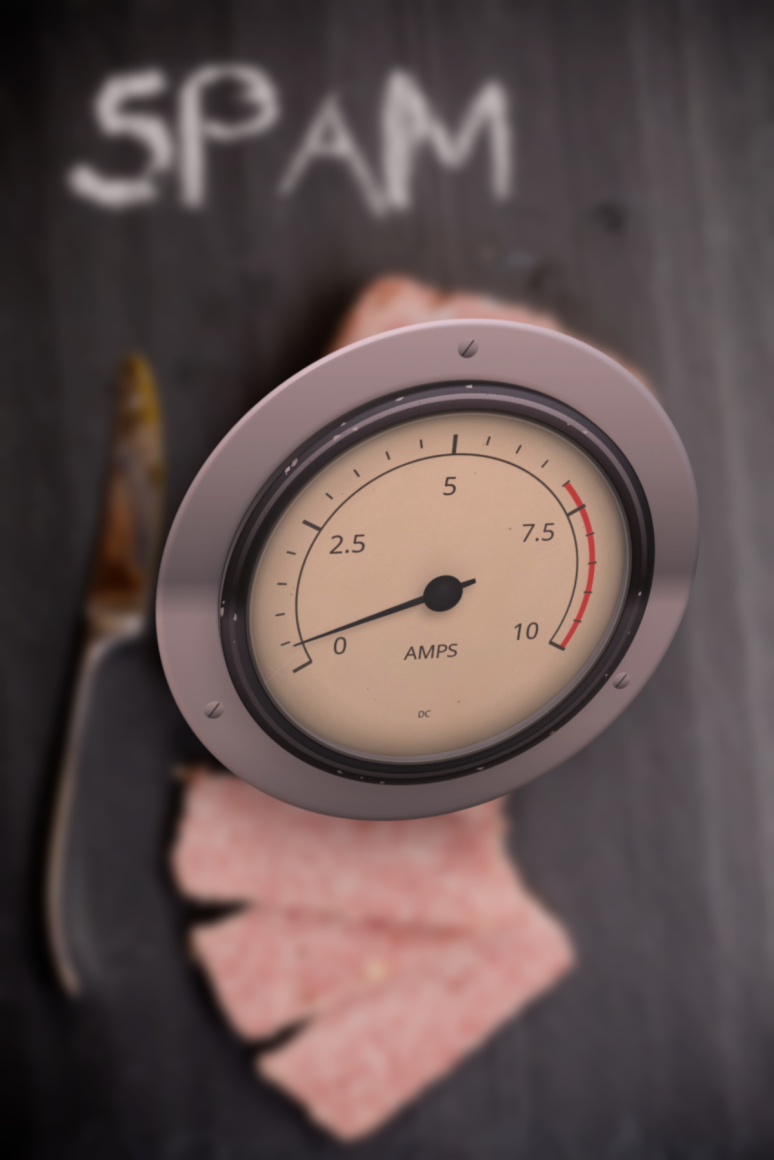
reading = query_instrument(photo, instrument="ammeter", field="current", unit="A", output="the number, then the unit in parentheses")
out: 0.5 (A)
